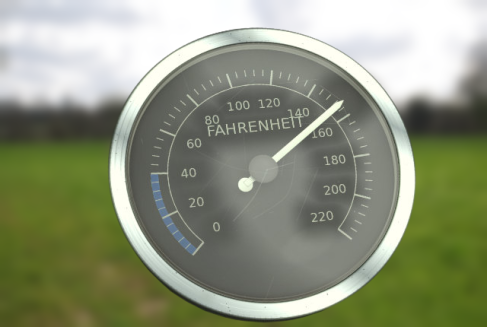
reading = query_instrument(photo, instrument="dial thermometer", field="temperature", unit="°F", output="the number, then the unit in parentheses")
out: 154 (°F)
